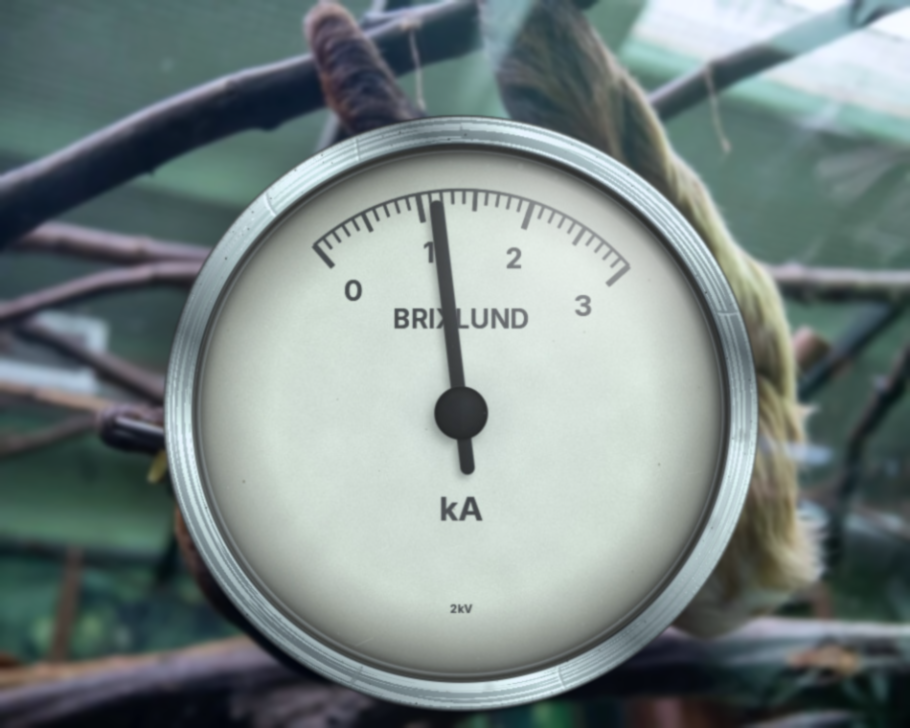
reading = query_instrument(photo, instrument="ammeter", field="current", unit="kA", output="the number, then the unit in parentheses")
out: 1.15 (kA)
